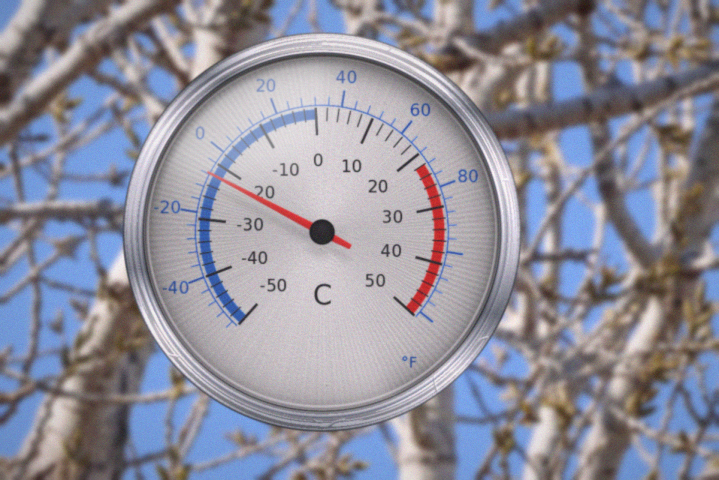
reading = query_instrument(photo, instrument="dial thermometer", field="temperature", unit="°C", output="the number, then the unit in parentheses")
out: -22 (°C)
